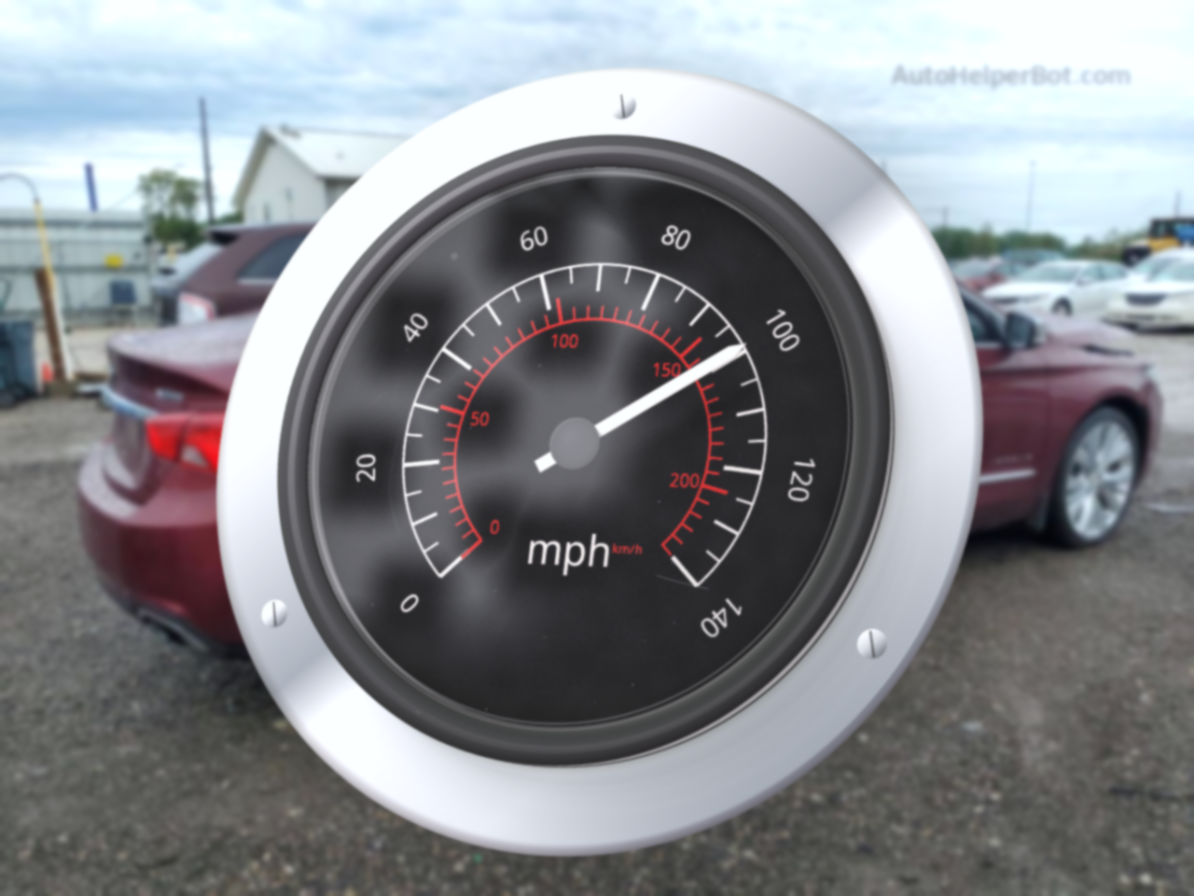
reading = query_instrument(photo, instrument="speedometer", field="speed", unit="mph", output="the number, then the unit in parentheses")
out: 100 (mph)
